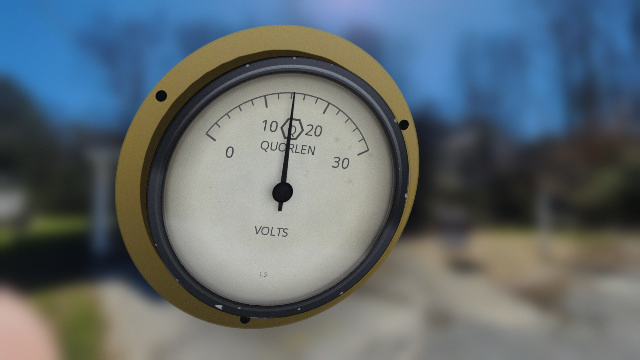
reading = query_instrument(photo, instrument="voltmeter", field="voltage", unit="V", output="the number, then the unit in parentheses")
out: 14 (V)
